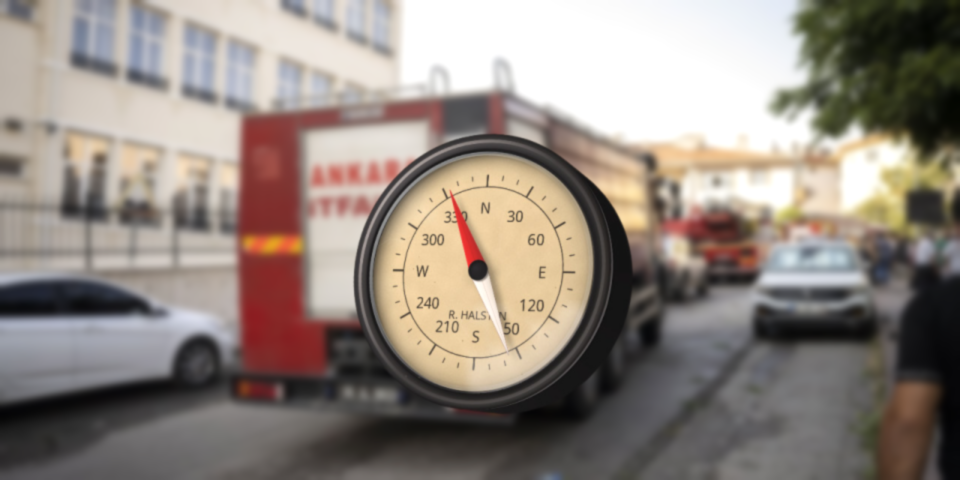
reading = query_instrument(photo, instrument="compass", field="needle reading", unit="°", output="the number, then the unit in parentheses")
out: 335 (°)
